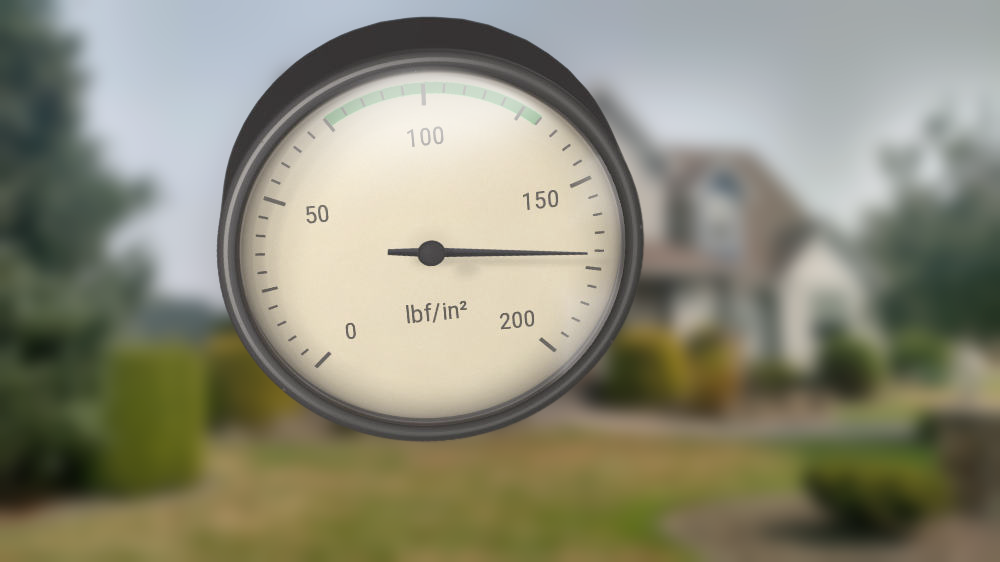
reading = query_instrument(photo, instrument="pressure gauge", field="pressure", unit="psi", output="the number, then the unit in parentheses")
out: 170 (psi)
